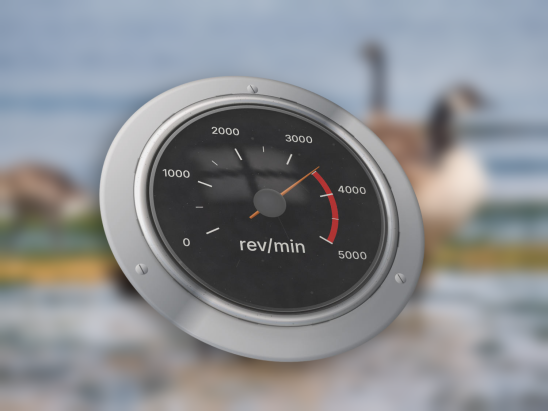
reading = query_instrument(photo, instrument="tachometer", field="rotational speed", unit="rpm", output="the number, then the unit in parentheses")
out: 3500 (rpm)
